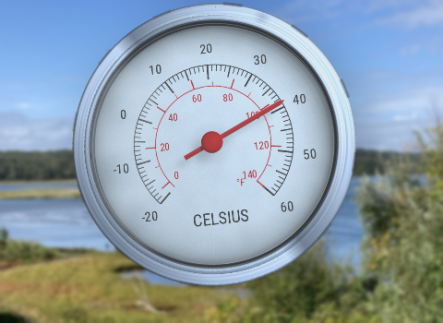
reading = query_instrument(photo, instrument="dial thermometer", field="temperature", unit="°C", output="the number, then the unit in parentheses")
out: 39 (°C)
